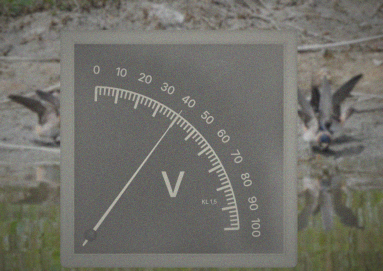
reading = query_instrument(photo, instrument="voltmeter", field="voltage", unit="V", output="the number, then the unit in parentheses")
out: 40 (V)
